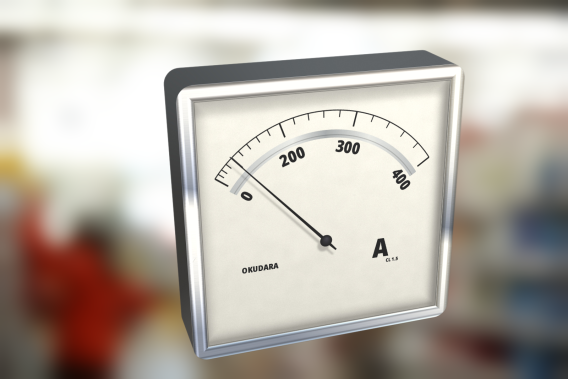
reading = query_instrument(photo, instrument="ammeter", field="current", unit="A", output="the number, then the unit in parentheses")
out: 100 (A)
